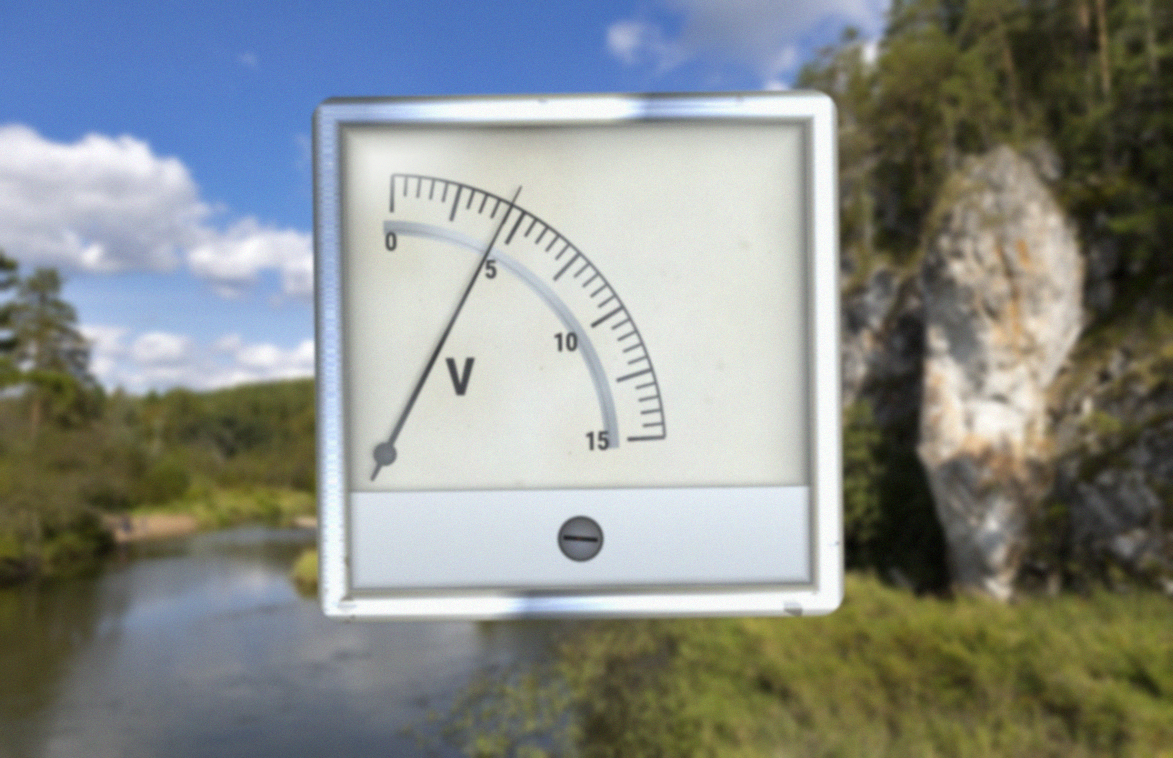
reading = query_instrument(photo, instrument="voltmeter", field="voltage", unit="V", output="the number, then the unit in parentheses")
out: 4.5 (V)
